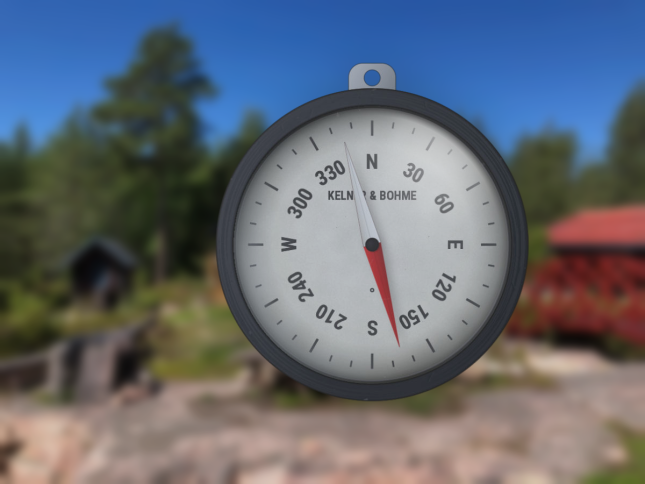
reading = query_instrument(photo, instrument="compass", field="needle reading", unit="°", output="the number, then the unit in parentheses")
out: 165 (°)
